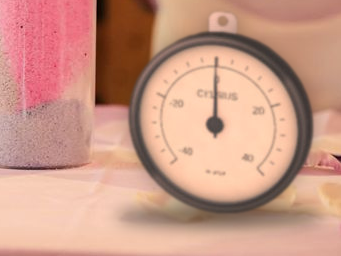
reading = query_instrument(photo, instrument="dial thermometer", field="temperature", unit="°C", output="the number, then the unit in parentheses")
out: 0 (°C)
